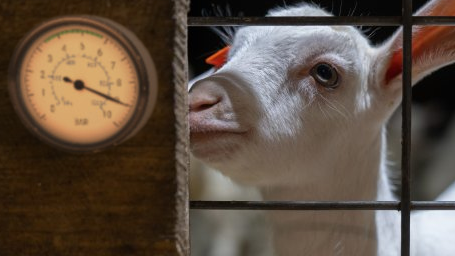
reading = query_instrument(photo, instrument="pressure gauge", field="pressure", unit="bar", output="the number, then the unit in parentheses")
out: 9 (bar)
